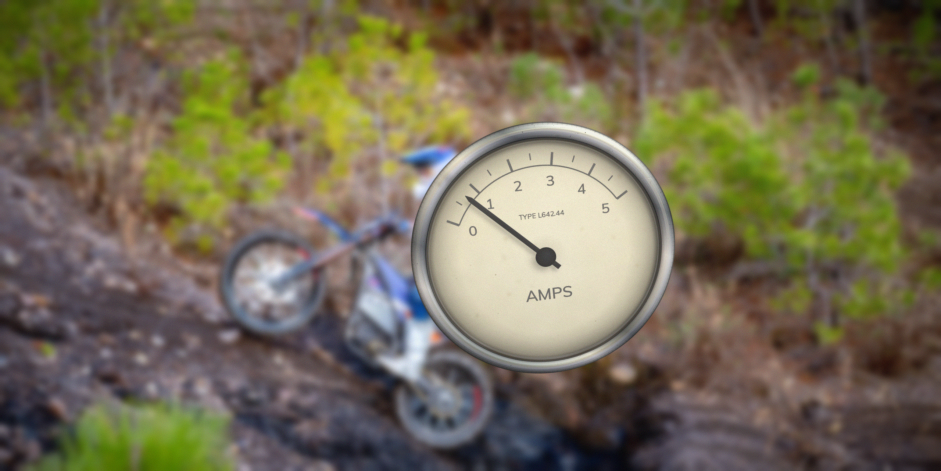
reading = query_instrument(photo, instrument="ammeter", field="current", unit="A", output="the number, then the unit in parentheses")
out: 0.75 (A)
